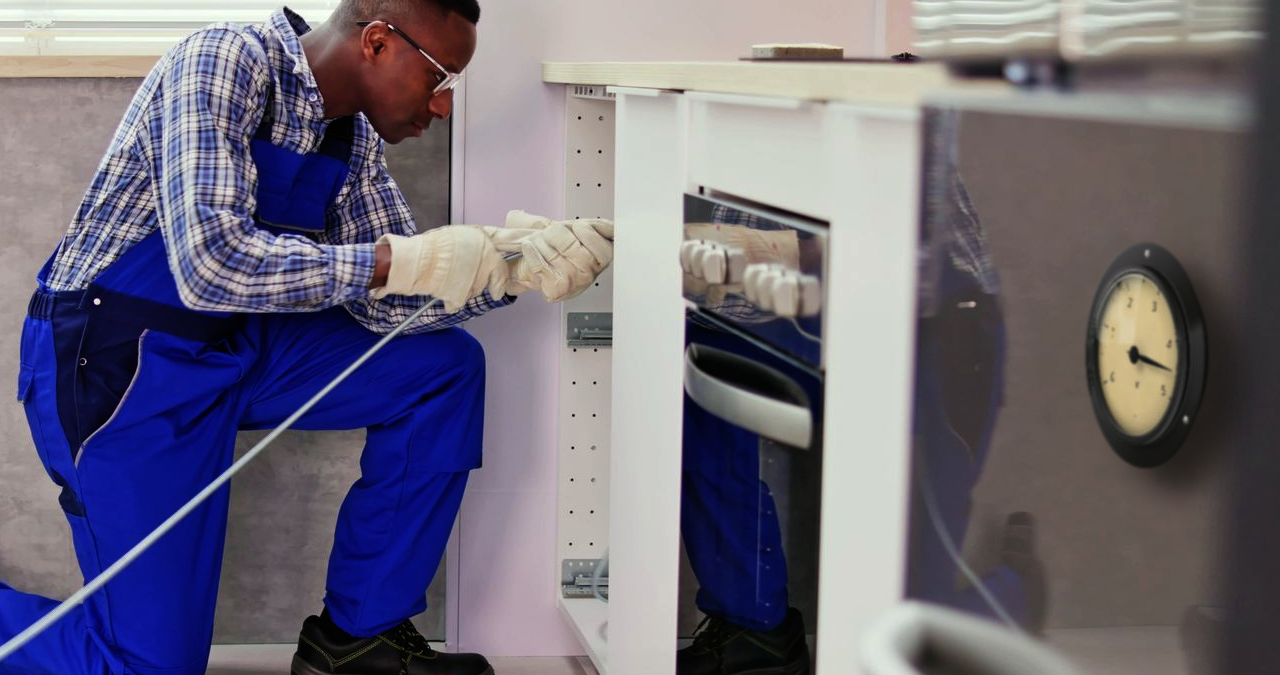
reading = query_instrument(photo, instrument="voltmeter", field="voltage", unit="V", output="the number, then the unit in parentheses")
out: 4.5 (V)
